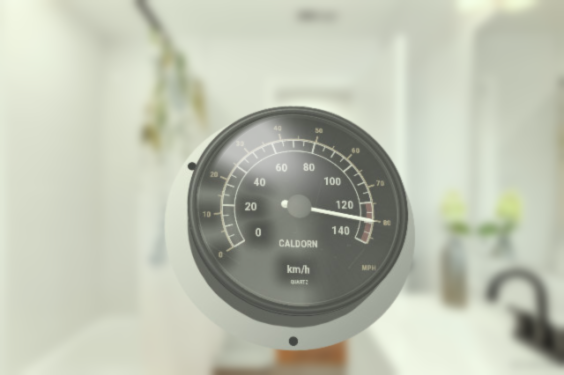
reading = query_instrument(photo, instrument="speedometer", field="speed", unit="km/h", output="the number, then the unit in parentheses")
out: 130 (km/h)
